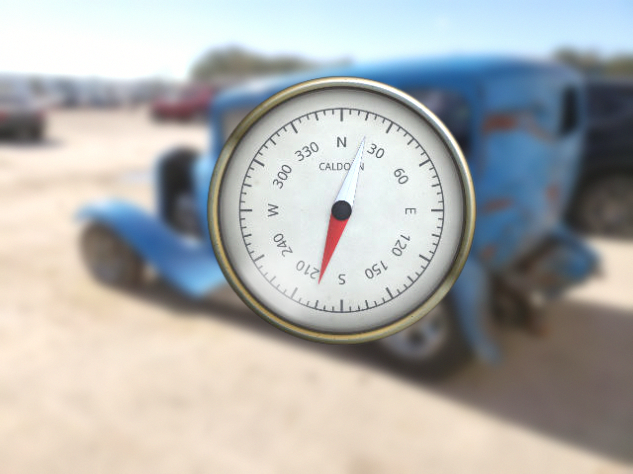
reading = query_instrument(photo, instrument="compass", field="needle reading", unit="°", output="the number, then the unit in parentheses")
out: 197.5 (°)
